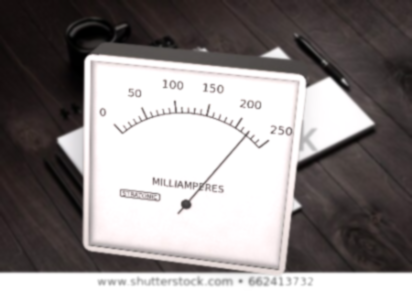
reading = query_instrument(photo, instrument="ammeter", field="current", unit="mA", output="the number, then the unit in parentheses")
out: 220 (mA)
